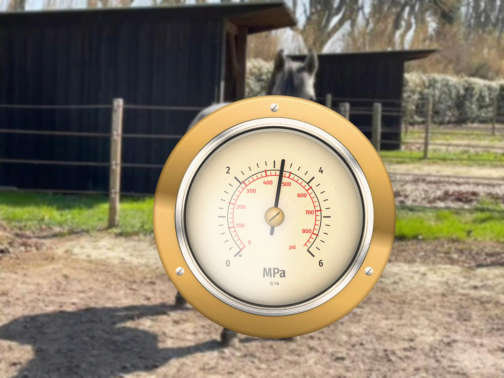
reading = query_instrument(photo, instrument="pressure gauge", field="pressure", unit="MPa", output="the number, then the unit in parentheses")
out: 3.2 (MPa)
